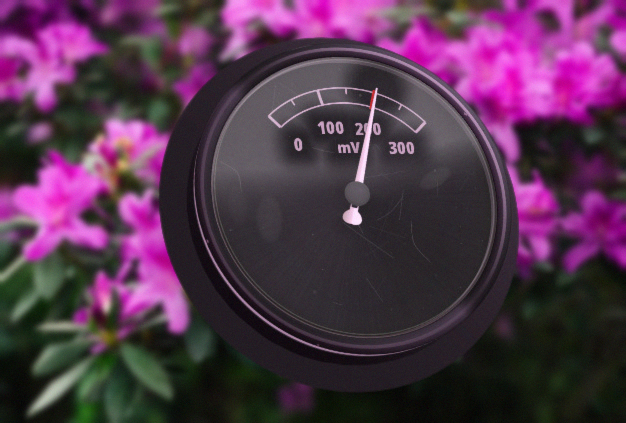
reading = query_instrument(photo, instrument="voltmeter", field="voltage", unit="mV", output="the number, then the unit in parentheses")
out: 200 (mV)
